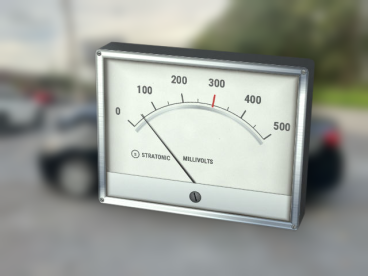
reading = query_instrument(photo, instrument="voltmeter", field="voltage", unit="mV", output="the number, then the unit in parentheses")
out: 50 (mV)
